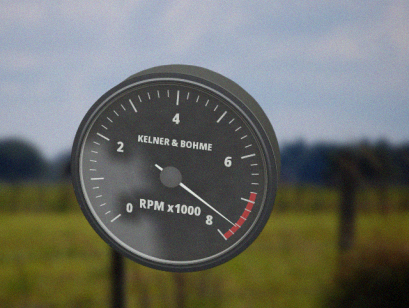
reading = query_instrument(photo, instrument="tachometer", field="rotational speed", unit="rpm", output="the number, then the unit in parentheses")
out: 7600 (rpm)
